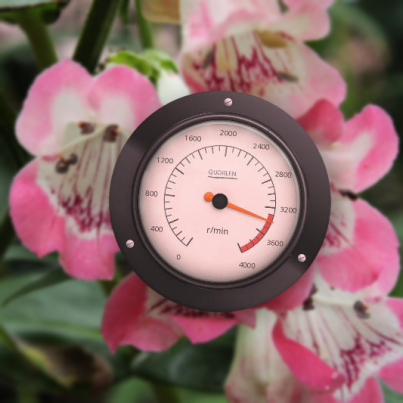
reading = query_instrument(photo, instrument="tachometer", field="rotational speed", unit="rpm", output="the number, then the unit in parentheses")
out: 3400 (rpm)
